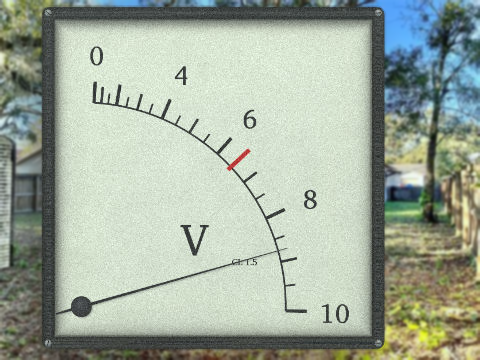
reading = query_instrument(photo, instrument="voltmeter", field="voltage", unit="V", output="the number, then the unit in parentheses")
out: 8.75 (V)
